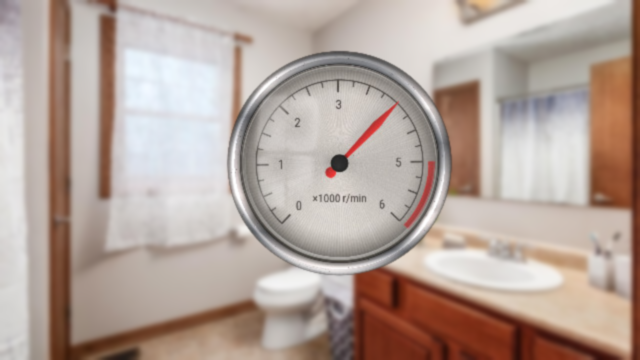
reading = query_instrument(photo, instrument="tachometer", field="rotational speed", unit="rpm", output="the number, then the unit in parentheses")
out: 4000 (rpm)
